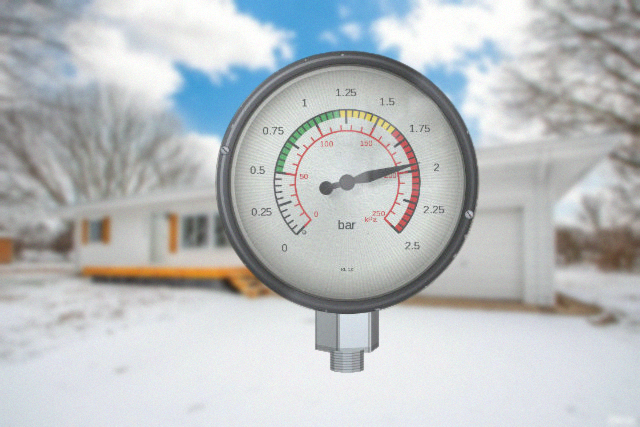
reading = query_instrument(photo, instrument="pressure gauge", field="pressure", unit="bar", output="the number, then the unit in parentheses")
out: 1.95 (bar)
